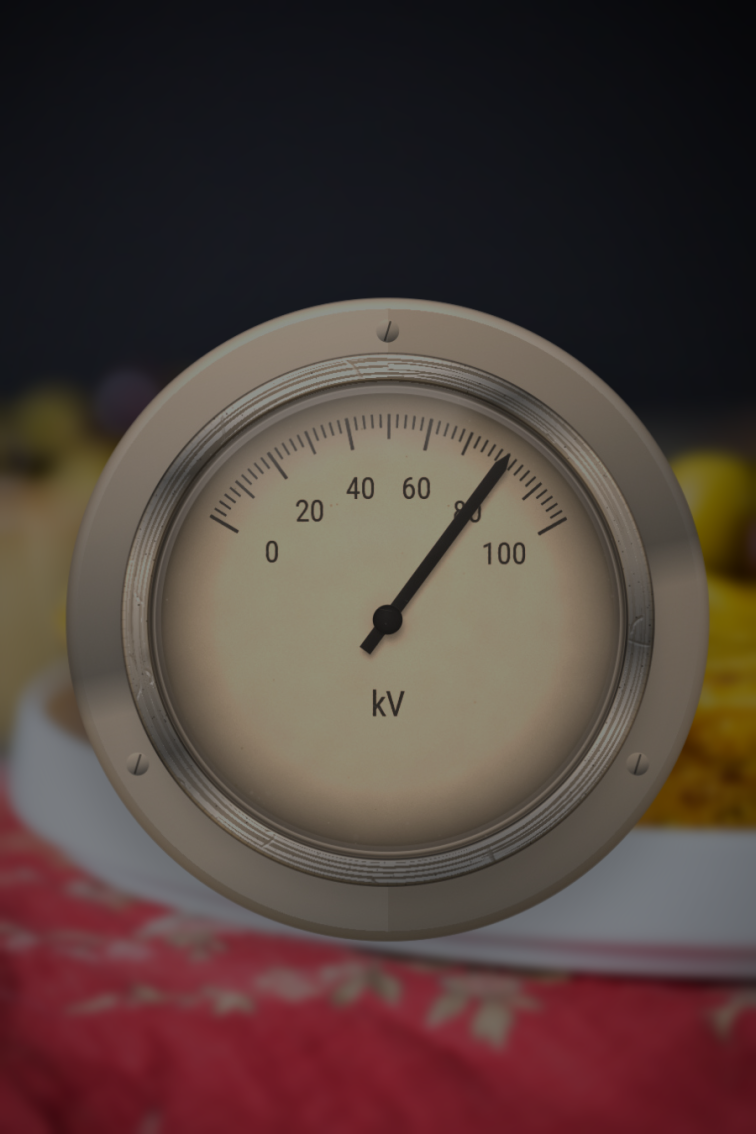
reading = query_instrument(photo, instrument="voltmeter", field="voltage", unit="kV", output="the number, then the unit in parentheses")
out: 80 (kV)
